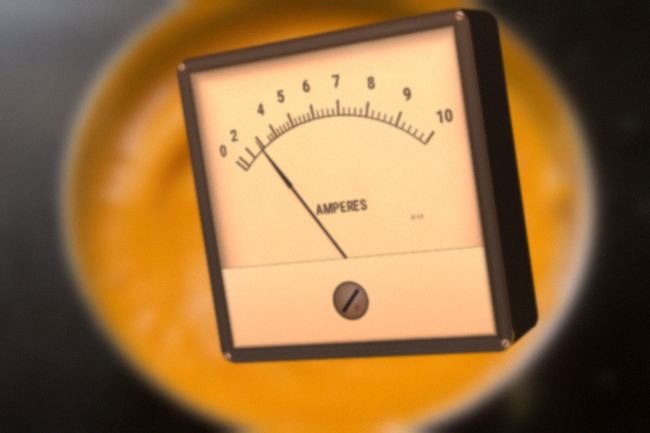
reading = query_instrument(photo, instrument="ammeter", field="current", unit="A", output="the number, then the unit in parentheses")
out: 3 (A)
